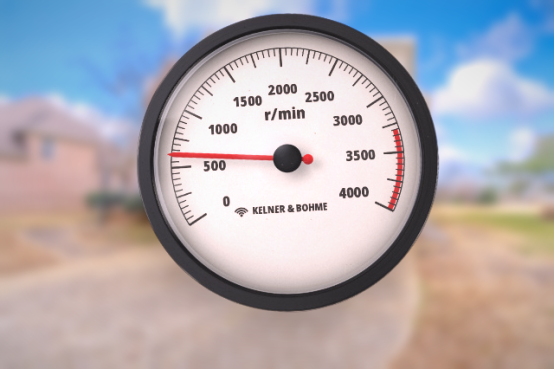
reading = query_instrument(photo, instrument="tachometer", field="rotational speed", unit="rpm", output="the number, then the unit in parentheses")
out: 600 (rpm)
